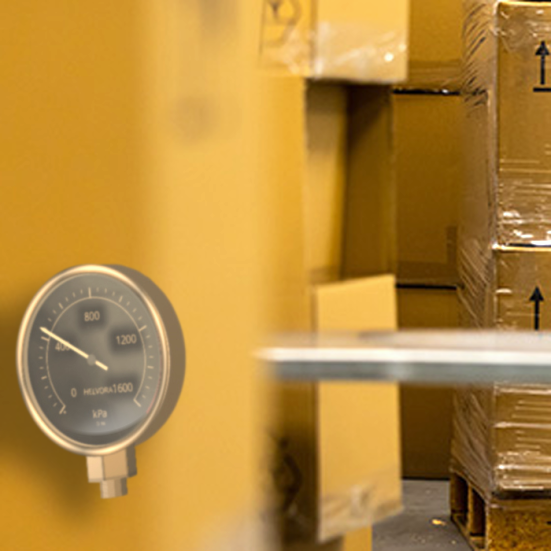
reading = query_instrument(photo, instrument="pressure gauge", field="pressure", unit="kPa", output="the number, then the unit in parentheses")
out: 450 (kPa)
